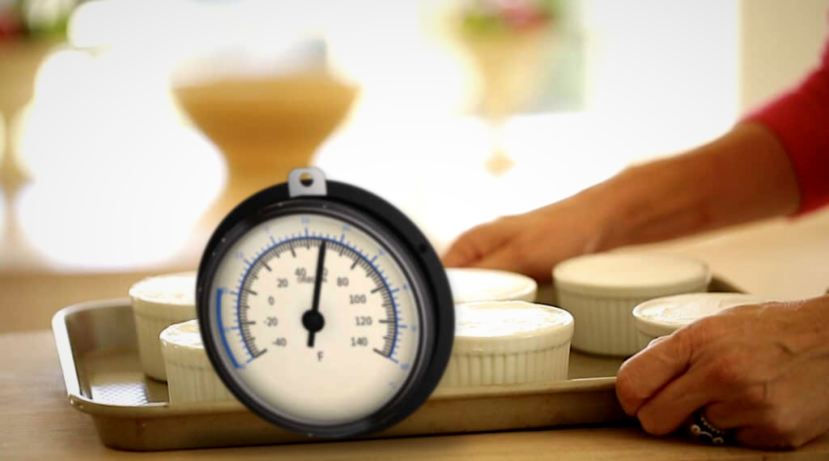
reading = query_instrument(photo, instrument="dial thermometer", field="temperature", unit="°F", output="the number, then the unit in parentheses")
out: 60 (°F)
